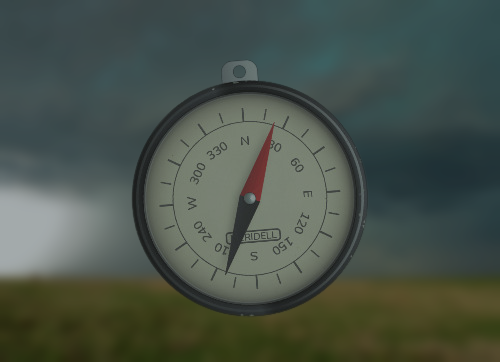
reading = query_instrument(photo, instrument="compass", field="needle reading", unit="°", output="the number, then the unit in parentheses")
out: 22.5 (°)
